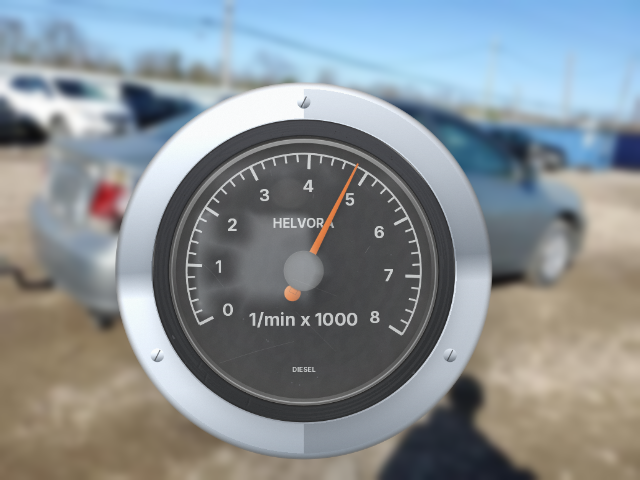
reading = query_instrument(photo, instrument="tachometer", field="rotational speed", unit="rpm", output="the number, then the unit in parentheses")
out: 4800 (rpm)
